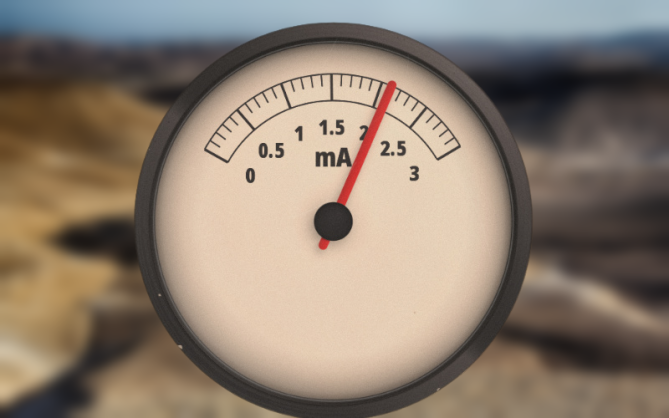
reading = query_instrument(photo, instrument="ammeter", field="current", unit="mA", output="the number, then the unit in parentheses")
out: 2.1 (mA)
